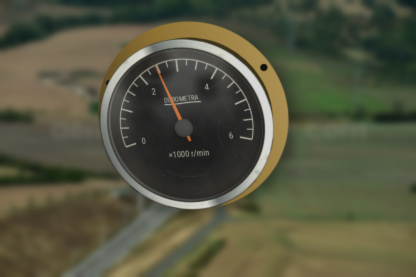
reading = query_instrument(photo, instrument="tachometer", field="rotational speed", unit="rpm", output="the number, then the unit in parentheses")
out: 2500 (rpm)
